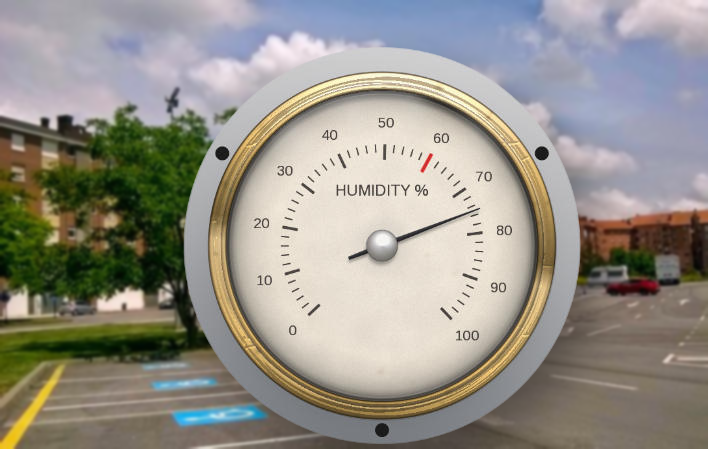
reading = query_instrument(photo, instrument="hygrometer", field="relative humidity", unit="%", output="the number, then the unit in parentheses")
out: 75 (%)
